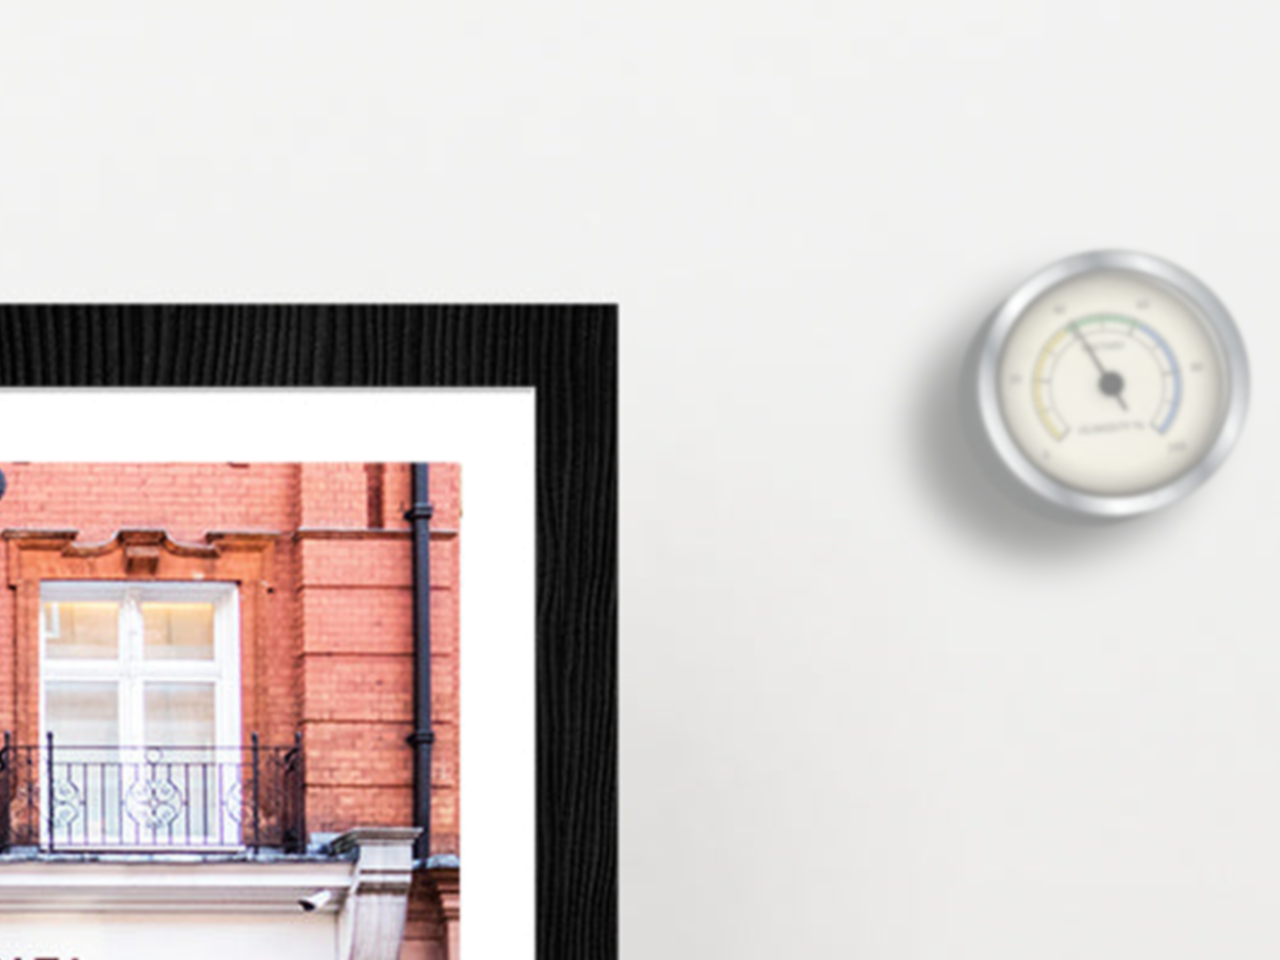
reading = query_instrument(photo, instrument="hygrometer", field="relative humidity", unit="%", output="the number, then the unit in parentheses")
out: 40 (%)
